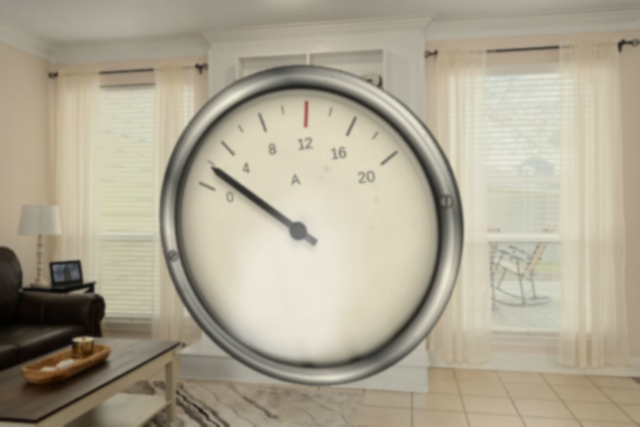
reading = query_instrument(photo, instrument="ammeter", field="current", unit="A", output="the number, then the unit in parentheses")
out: 2 (A)
